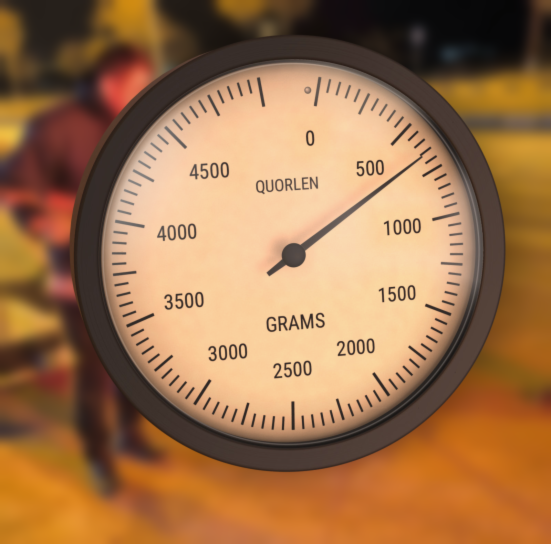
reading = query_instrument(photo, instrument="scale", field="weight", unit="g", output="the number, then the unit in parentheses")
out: 650 (g)
